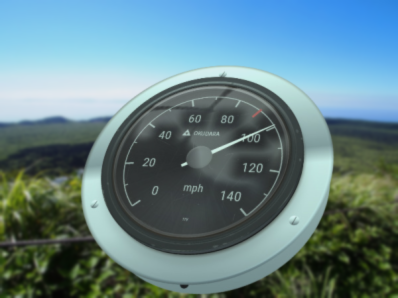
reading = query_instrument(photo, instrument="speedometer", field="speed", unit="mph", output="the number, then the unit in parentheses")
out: 100 (mph)
